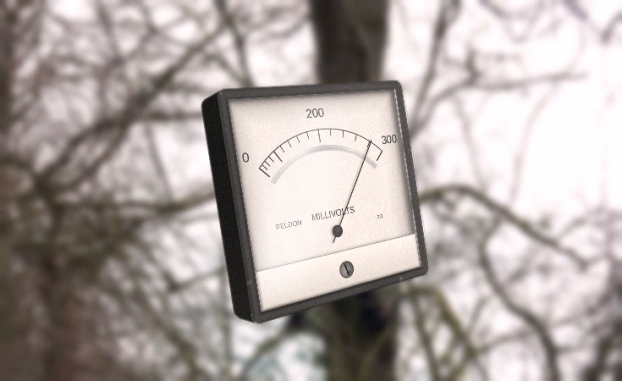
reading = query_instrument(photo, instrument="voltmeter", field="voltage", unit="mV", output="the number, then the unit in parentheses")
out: 280 (mV)
